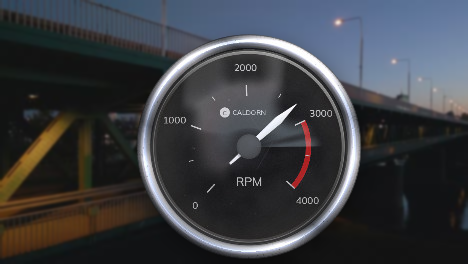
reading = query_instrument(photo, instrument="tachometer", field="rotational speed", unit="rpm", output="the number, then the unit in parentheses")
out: 2750 (rpm)
